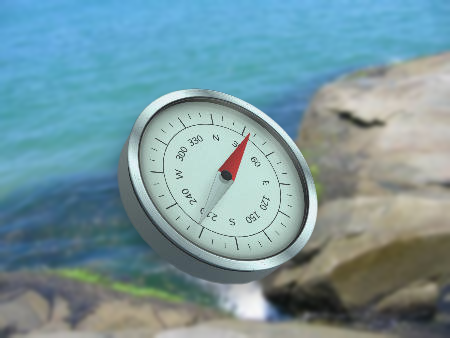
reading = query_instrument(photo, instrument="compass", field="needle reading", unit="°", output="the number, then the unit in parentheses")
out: 35 (°)
